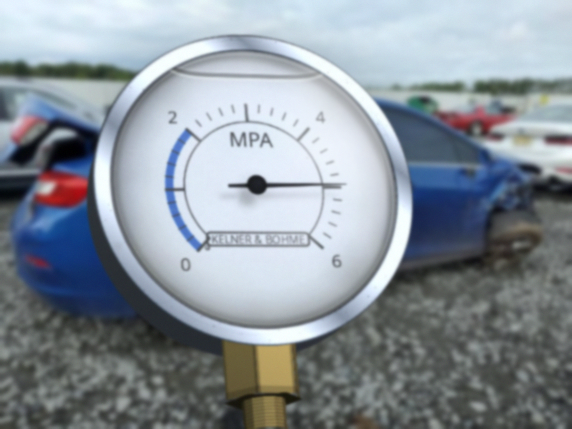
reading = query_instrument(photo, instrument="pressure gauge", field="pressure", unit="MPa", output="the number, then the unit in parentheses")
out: 5 (MPa)
